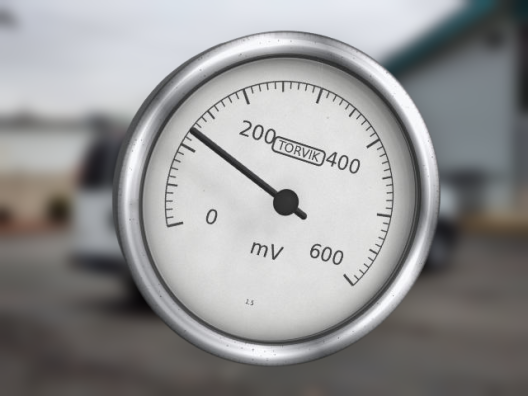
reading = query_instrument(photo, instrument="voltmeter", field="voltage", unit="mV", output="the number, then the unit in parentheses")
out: 120 (mV)
